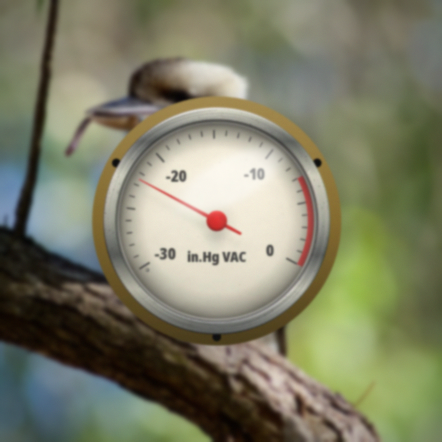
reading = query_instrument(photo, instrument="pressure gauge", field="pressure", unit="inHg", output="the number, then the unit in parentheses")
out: -22.5 (inHg)
